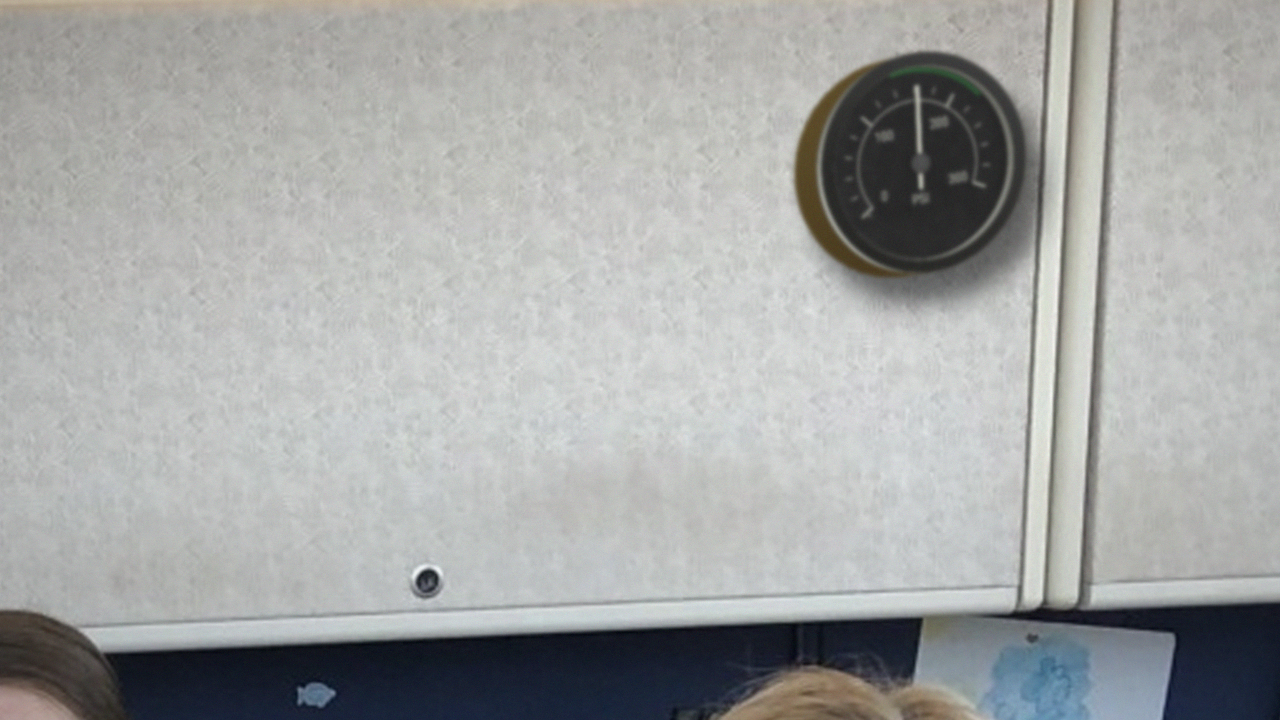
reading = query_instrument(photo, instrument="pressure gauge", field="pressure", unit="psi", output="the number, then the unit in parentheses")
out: 160 (psi)
